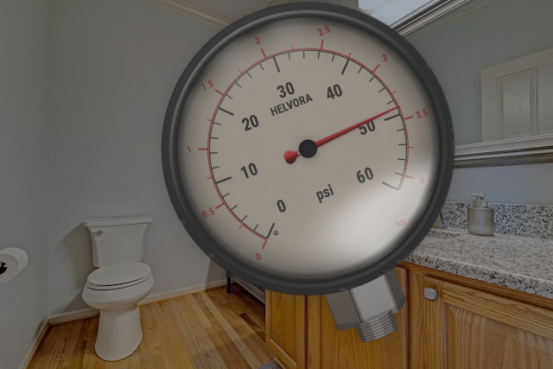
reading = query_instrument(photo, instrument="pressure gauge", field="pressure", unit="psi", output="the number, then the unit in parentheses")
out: 49 (psi)
